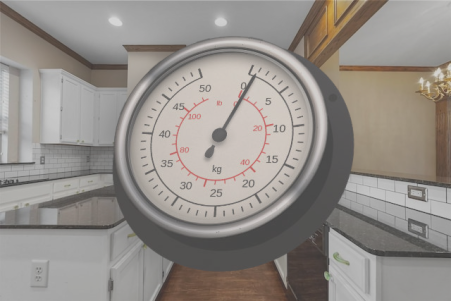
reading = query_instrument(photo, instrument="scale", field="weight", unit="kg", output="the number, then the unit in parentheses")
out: 1 (kg)
